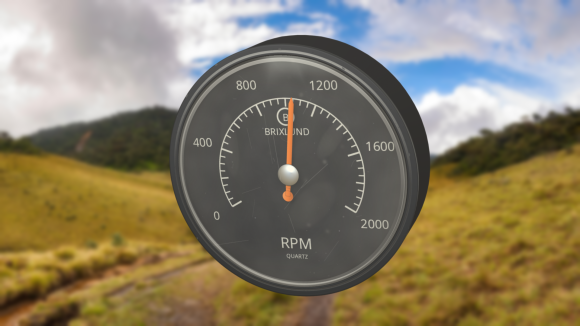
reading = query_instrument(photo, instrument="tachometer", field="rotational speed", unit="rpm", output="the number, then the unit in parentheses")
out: 1050 (rpm)
